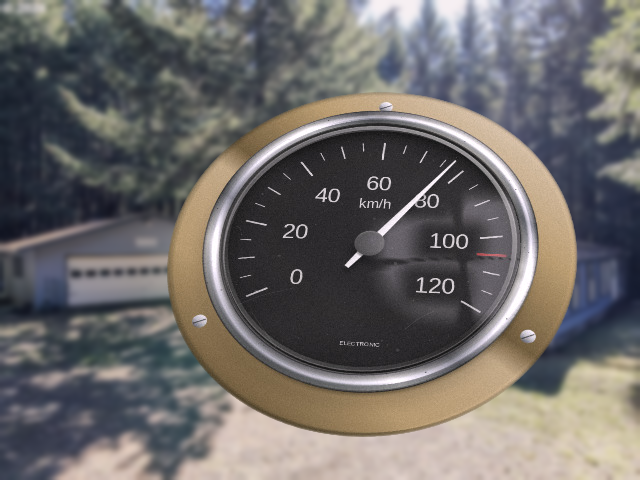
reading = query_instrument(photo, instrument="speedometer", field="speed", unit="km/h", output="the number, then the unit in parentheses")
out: 77.5 (km/h)
